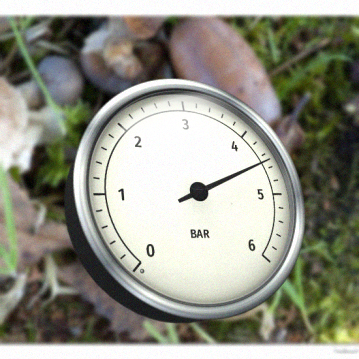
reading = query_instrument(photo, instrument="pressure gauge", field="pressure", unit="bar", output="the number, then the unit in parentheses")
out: 4.5 (bar)
